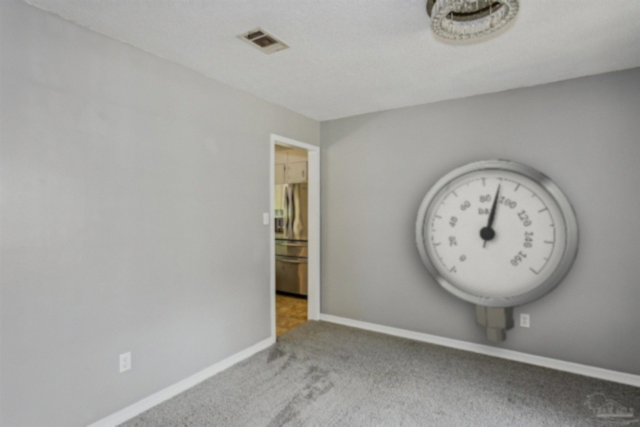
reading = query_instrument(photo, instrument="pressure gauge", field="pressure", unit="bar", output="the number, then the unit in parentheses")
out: 90 (bar)
